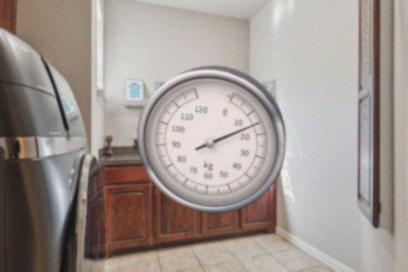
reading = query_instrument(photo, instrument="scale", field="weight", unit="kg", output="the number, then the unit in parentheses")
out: 15 (kg)
